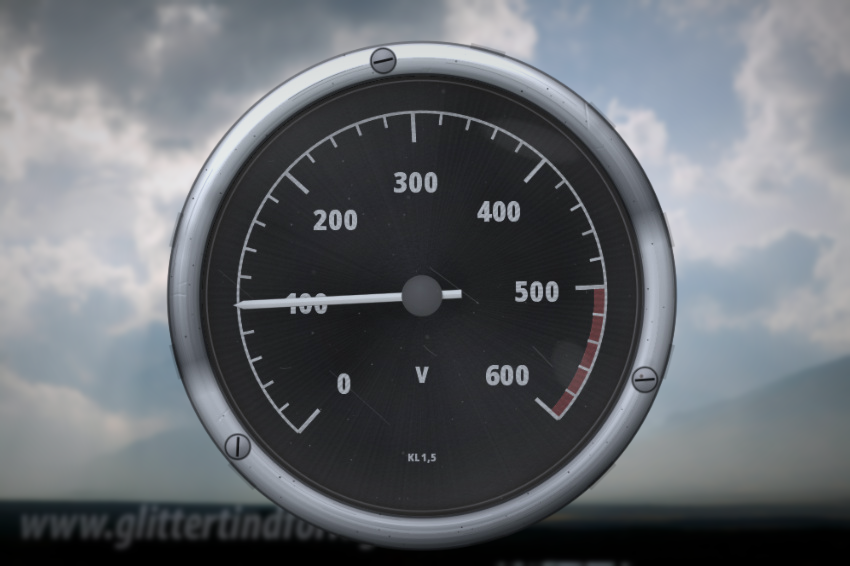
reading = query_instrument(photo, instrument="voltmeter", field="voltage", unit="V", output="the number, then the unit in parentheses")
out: 100 (V)
